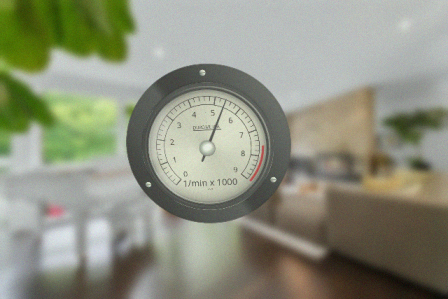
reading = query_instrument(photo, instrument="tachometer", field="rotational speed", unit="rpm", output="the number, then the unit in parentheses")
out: 5400 (rpm)
